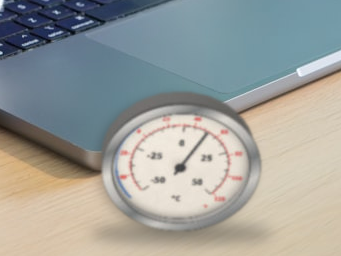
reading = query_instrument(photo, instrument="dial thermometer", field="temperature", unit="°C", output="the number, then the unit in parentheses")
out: 10 (°C)
